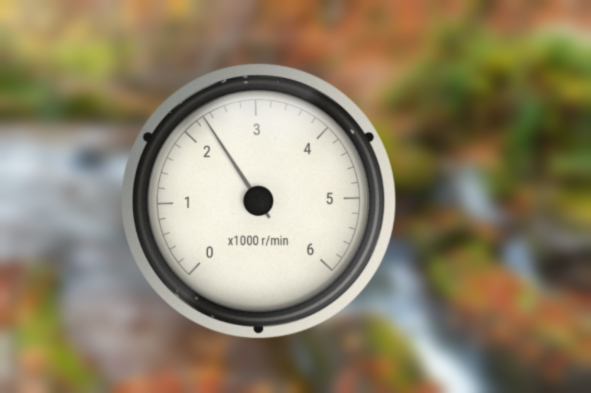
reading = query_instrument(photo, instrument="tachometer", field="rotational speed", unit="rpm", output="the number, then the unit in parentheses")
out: 2300 (rpm)
